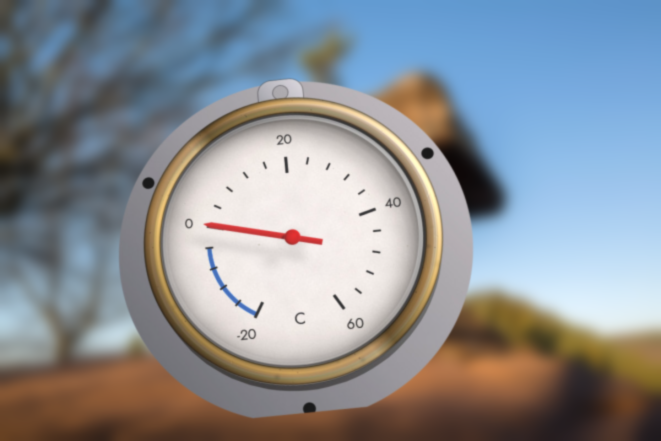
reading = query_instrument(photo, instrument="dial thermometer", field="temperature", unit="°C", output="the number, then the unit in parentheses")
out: 0 (°C)
